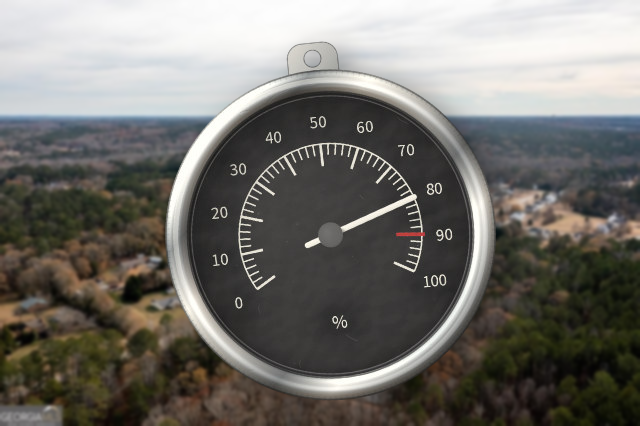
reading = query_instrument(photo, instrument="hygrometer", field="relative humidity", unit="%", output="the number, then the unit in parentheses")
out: 80 (%)
